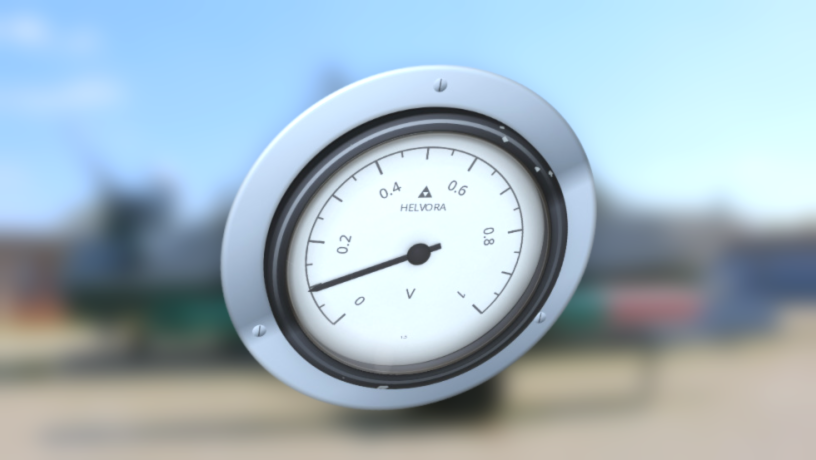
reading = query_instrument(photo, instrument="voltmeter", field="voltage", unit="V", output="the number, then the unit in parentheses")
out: 0.1 (V)
